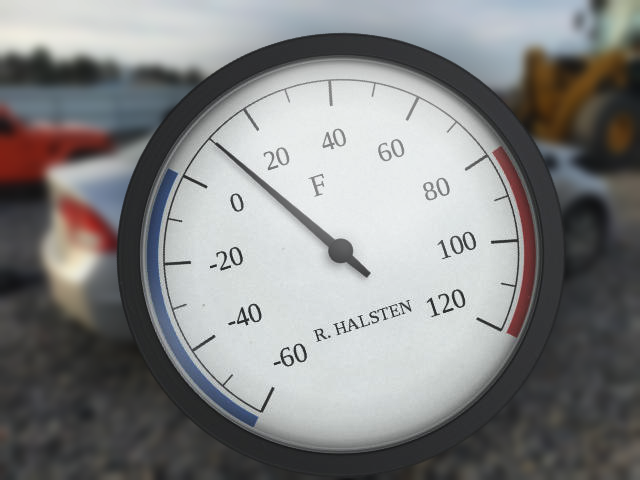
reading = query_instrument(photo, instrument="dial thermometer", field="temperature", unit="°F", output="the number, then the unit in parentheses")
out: 10 (°F)
